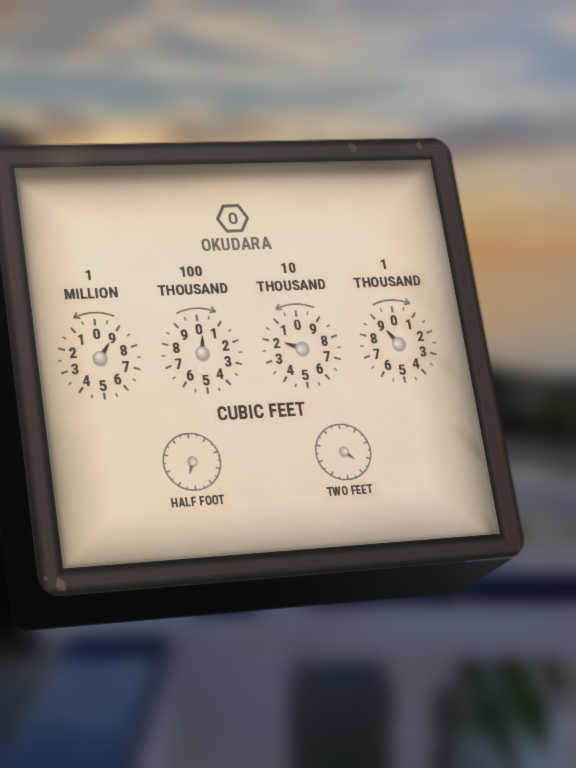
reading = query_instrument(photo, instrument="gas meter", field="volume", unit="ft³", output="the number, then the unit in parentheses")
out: 901900 (ft³)
